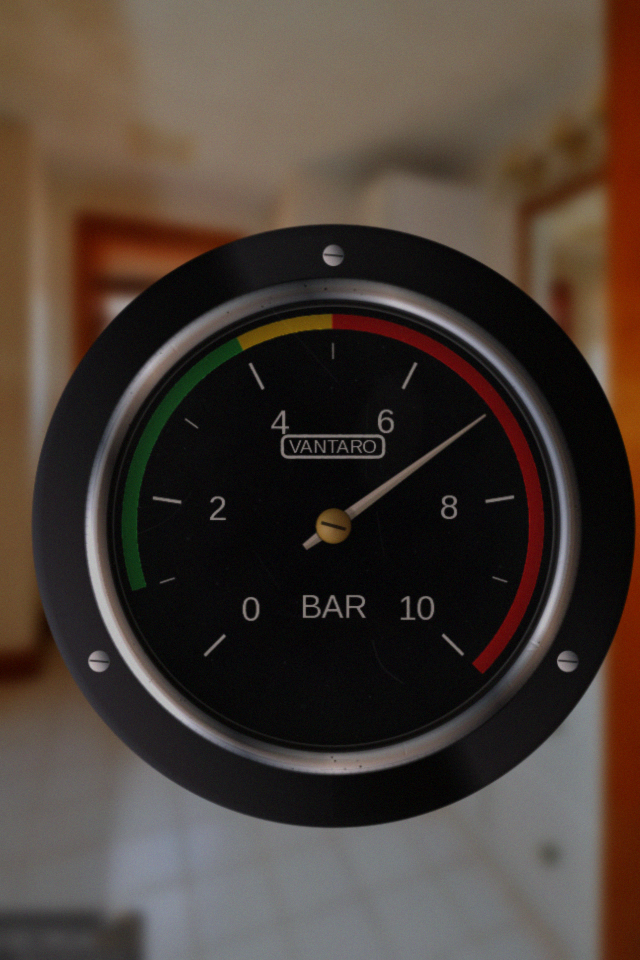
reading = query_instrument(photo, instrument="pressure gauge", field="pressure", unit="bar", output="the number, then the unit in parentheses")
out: 7 (bar)
